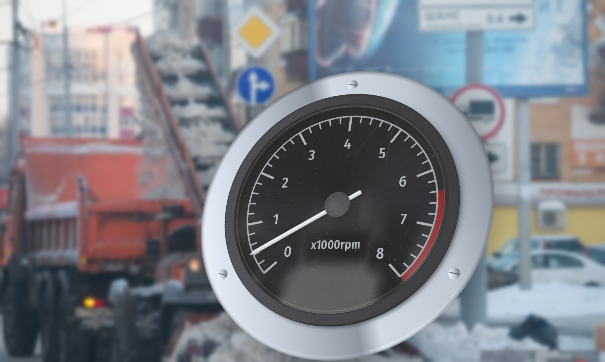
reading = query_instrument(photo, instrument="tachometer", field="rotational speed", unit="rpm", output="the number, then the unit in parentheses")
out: 400 (rpm)
